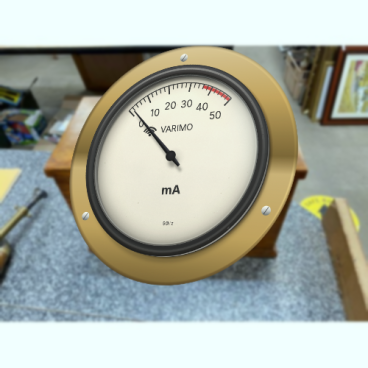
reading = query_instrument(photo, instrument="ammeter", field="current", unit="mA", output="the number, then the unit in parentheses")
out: 2 (mA)
